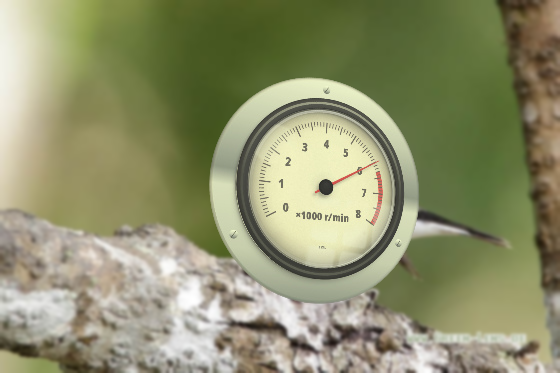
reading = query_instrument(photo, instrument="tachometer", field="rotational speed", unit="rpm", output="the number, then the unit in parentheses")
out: 6000 (rpm)
